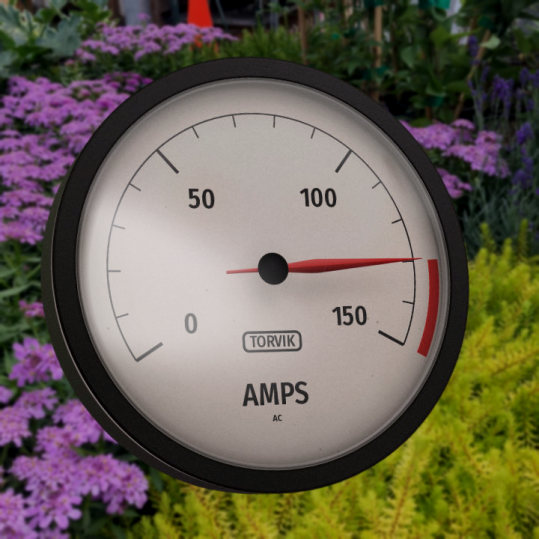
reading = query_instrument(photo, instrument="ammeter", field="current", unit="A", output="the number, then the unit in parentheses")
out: 130 (A)
